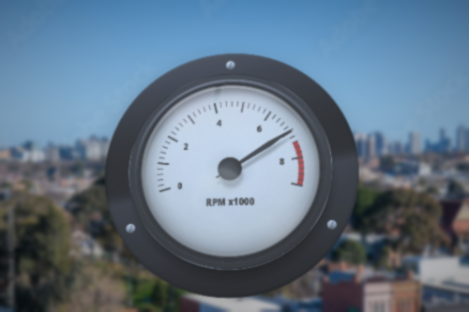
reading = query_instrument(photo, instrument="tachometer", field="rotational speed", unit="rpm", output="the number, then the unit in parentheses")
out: 7000 (rpm)
